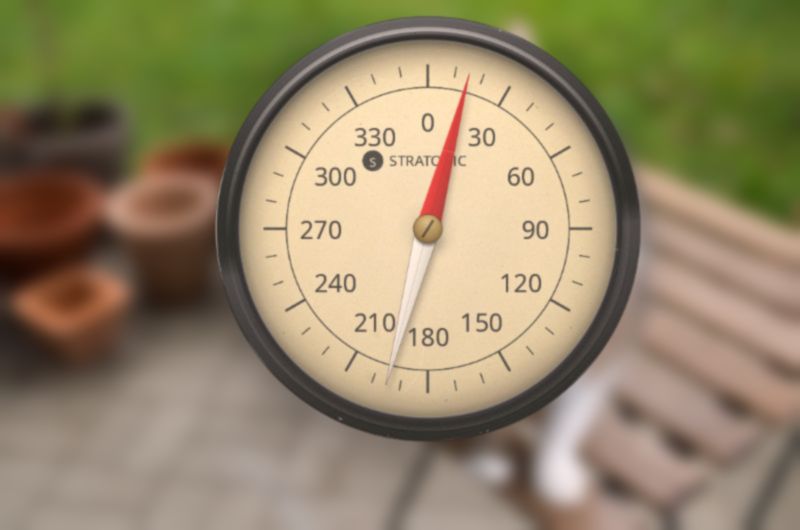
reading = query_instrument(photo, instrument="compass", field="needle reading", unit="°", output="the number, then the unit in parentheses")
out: 15 (°)
